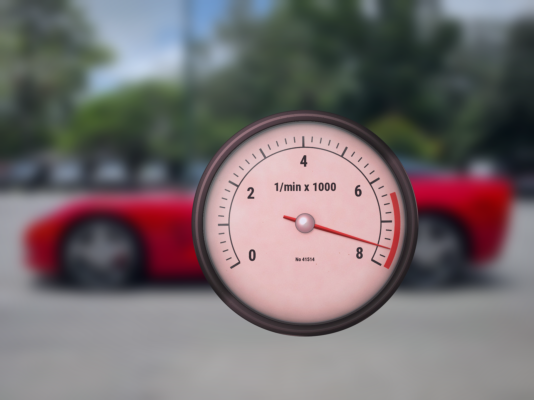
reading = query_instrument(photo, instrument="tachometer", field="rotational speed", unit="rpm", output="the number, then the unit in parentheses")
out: 7600 (rpm)
